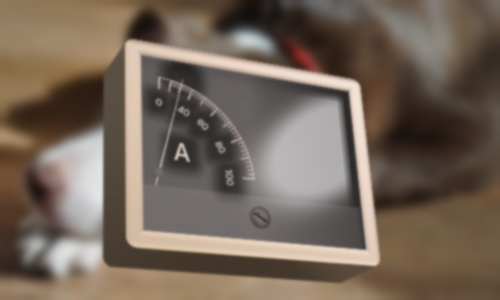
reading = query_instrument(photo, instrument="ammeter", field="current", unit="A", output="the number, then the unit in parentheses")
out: 30 (A)
